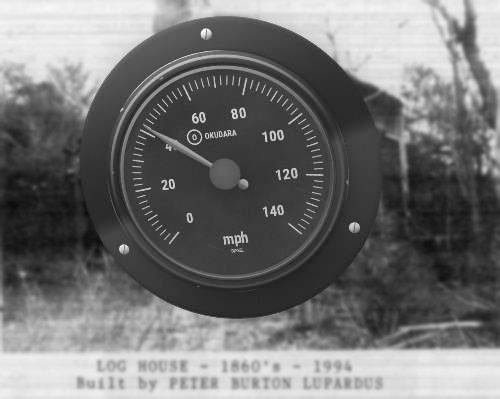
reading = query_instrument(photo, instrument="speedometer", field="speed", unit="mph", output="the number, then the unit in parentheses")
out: 42 (mph)
